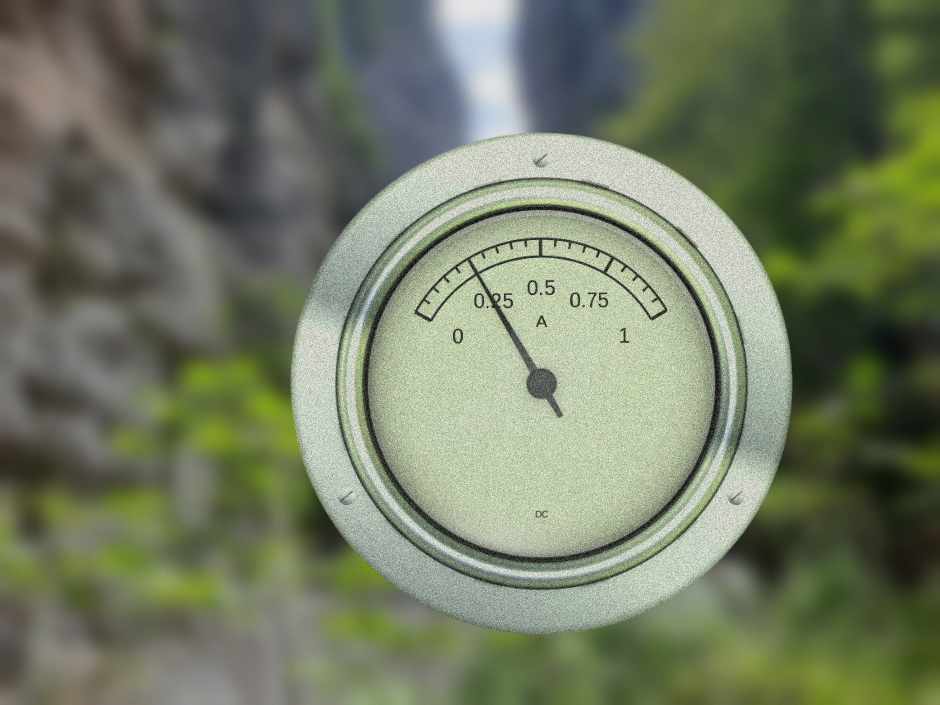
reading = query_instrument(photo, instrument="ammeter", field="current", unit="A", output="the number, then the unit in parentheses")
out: 0.25 (A)
